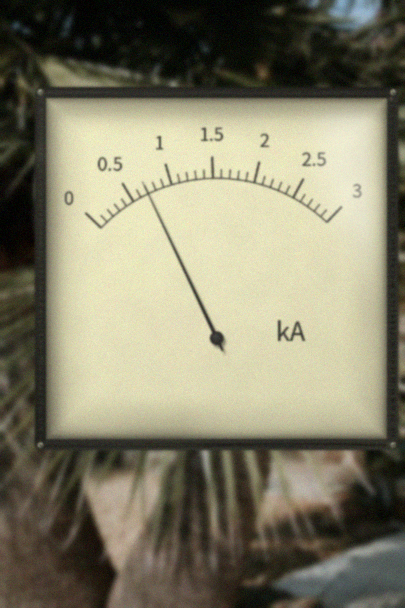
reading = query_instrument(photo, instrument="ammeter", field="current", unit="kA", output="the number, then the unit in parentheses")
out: 0.7 (kA)
